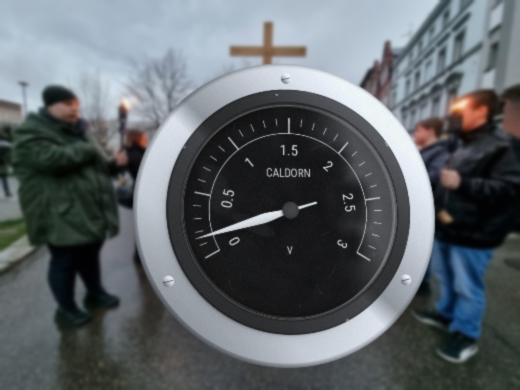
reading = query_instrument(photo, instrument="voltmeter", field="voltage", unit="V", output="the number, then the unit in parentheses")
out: 0.15 (V)
